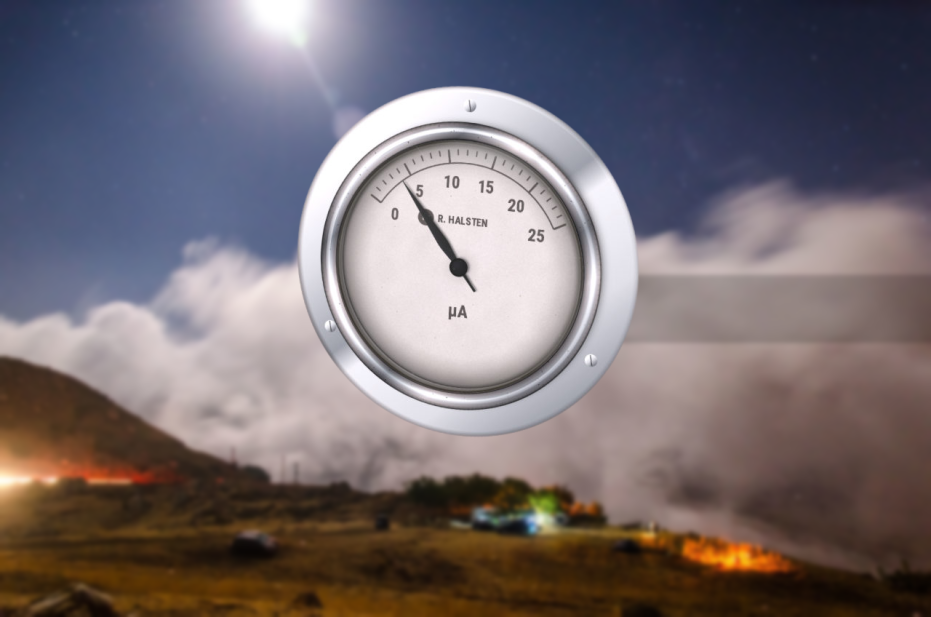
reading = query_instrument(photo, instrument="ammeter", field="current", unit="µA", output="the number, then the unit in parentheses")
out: 4 (µA)
